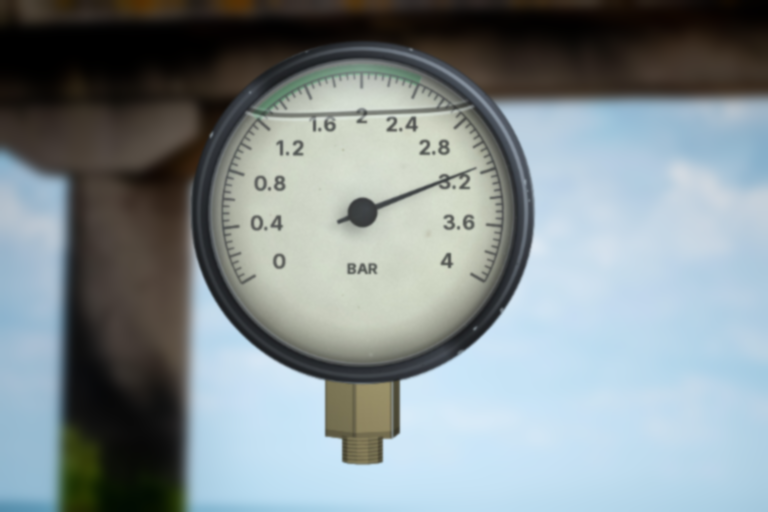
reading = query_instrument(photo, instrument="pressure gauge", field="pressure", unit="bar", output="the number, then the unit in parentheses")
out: 3.15 (bar)
